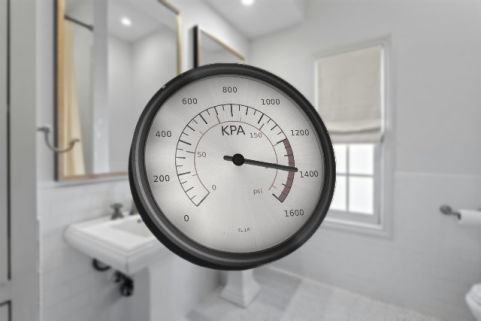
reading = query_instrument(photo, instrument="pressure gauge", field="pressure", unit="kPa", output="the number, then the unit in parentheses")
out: 1400 (kPa)
